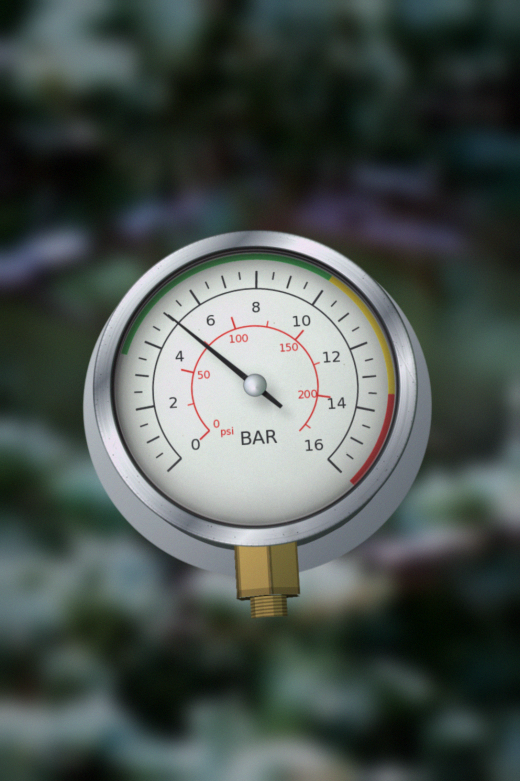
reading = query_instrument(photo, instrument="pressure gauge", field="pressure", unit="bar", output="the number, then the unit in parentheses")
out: 5 (bar)
